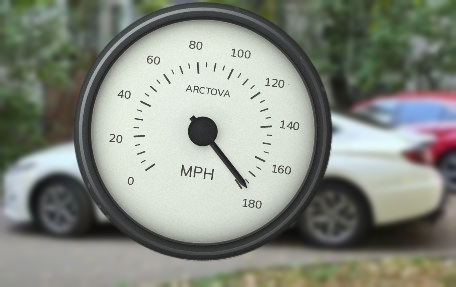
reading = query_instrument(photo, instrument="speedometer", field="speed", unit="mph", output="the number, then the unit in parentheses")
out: 177.5 (mph)
